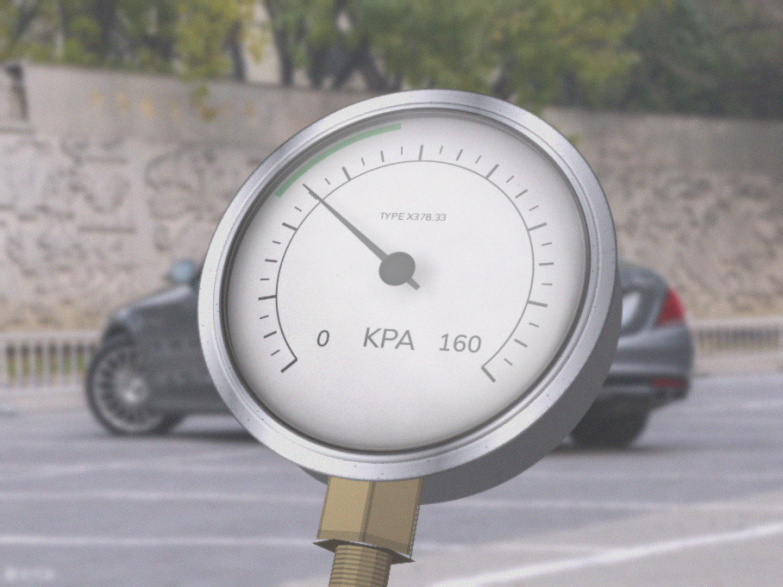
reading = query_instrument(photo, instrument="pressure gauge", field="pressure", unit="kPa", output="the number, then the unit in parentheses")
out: 50 (kPa)
